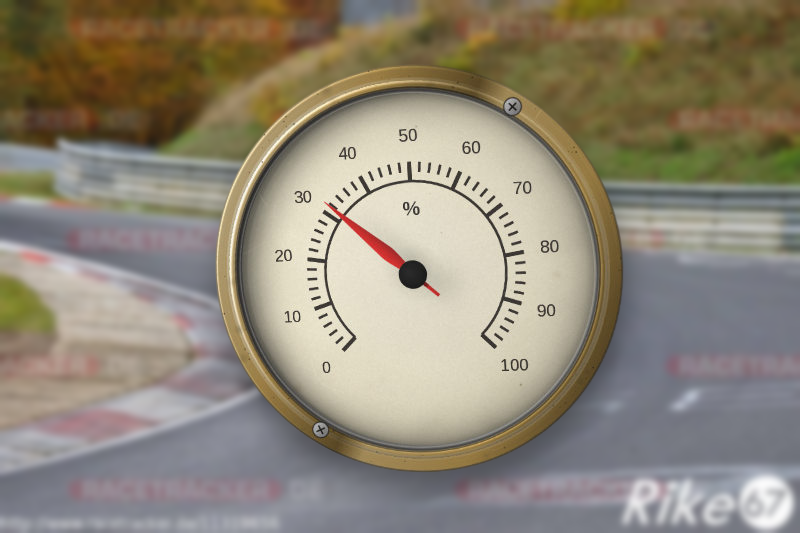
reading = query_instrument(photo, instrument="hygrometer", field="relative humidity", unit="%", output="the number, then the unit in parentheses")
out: 32 (%)
